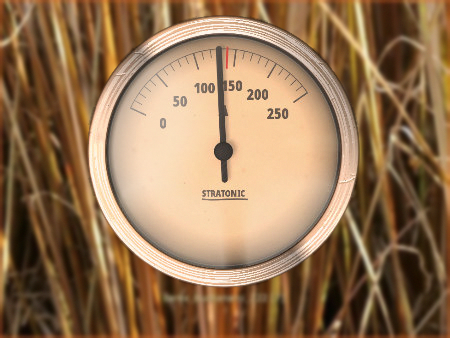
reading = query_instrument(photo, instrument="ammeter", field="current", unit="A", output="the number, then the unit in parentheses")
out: 130 (A)
